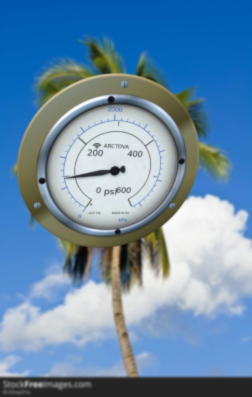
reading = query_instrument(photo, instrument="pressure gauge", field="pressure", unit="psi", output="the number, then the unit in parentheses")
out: 100 (psi)
